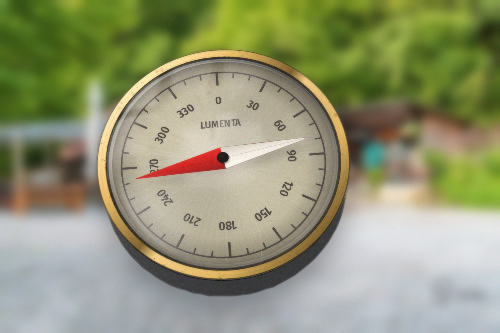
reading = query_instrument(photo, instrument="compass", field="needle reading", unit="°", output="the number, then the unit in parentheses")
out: 260 (°)
